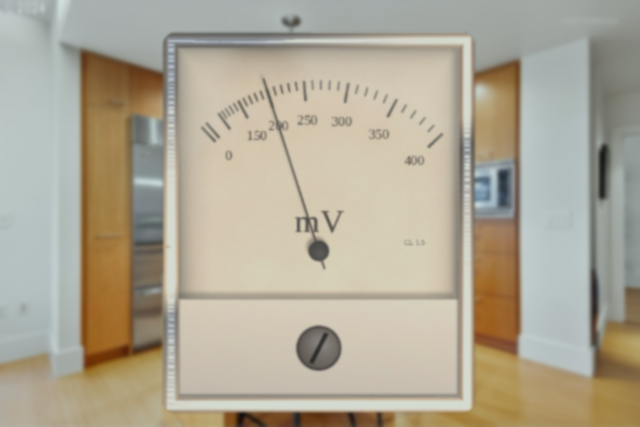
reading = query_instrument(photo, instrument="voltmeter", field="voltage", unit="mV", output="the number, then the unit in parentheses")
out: 200 (mV)
